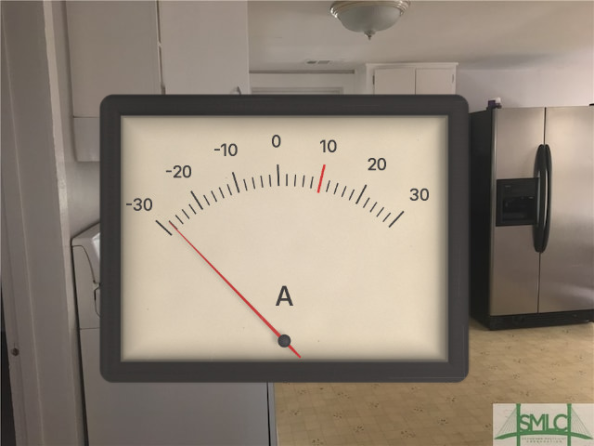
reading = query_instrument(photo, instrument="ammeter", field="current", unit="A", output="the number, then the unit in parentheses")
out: -28 (A)
